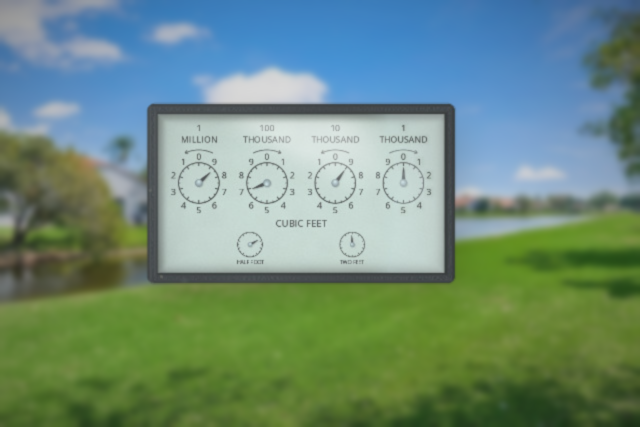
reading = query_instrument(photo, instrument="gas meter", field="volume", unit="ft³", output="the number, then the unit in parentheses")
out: 869000 (ft³)
